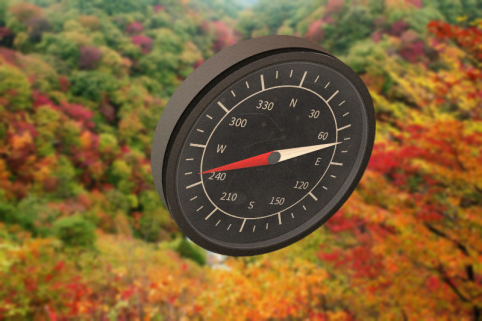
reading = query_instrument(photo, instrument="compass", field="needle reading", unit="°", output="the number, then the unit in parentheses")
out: 250 (°)
